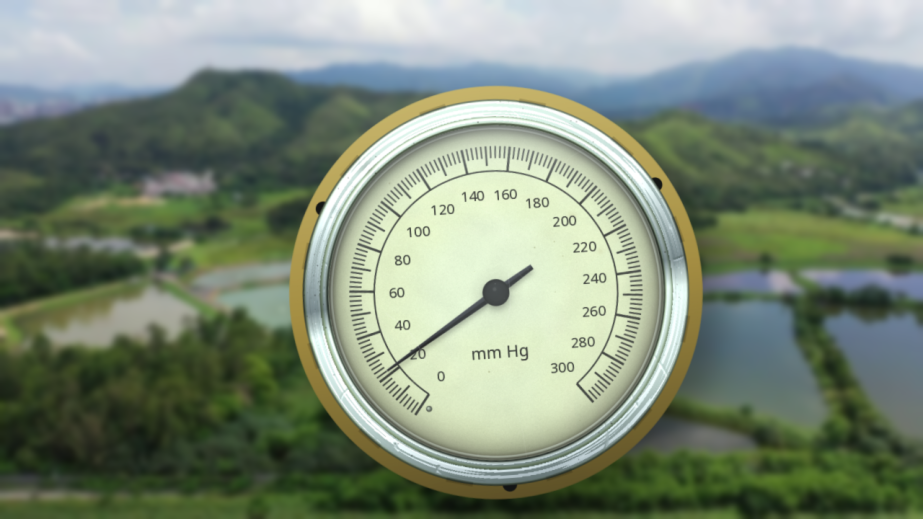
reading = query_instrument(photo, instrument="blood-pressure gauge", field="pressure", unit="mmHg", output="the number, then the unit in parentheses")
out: 22 (mmHg)
